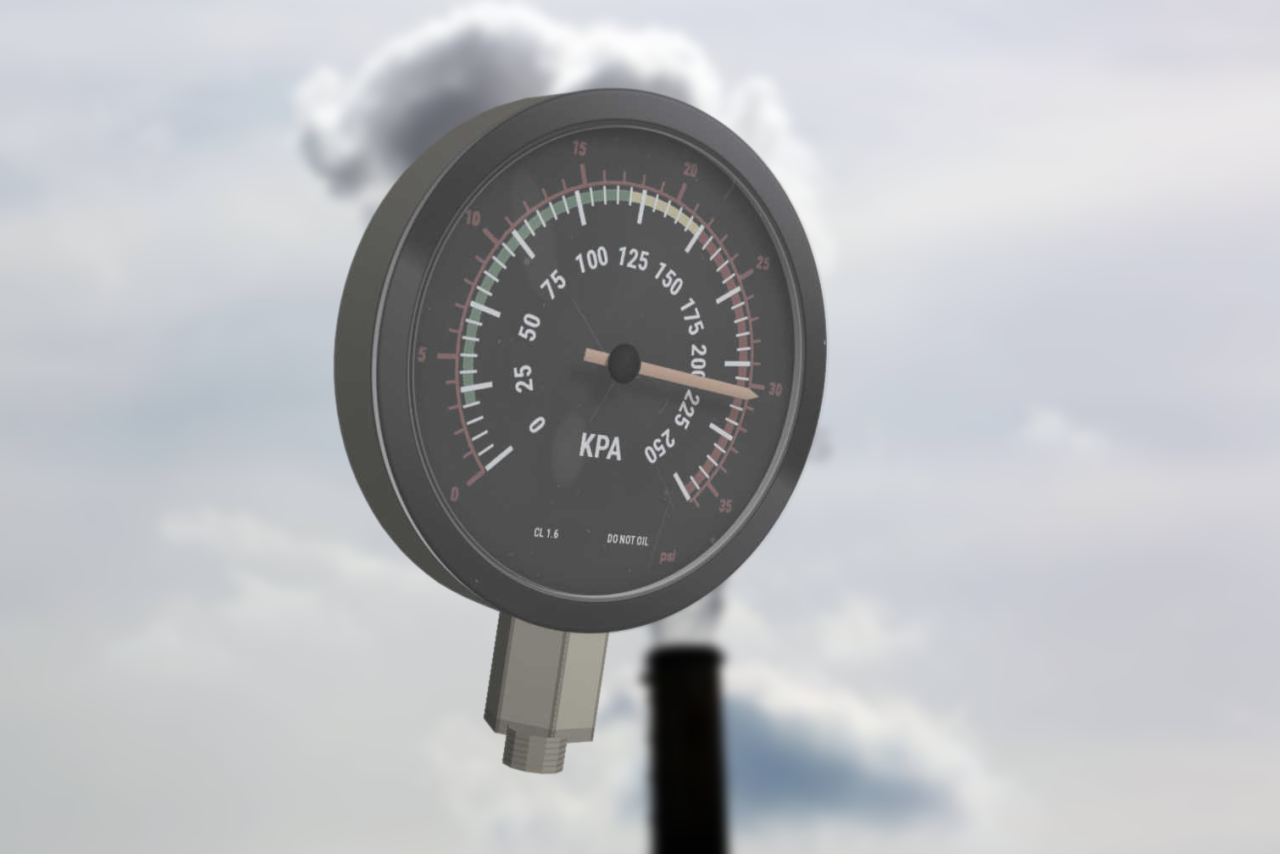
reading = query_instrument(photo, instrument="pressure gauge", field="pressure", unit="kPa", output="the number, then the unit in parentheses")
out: 210 (kPa)
